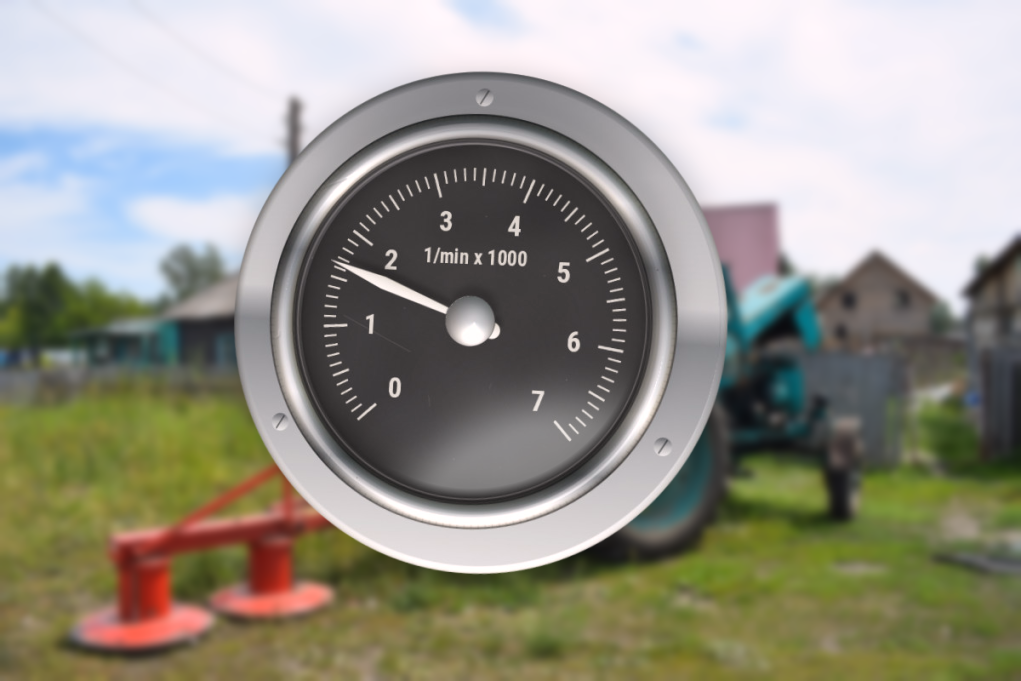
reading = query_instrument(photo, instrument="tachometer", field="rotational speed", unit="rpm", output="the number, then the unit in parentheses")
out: 1650 (rpm)
